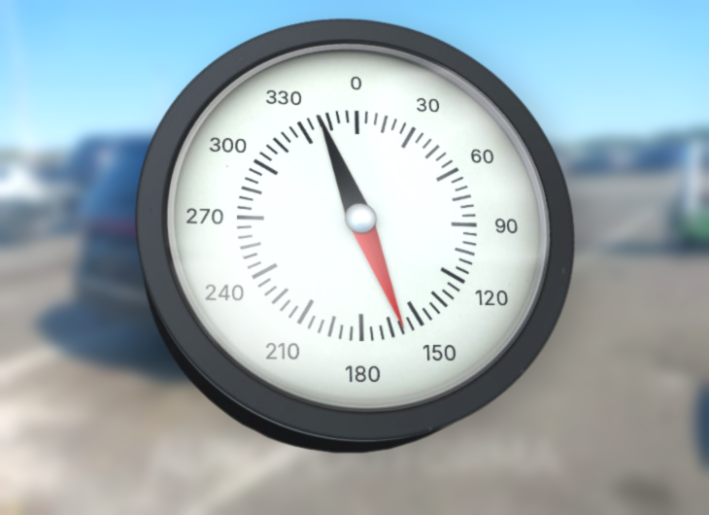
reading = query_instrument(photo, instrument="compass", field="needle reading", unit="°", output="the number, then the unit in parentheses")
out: 160 (°)
